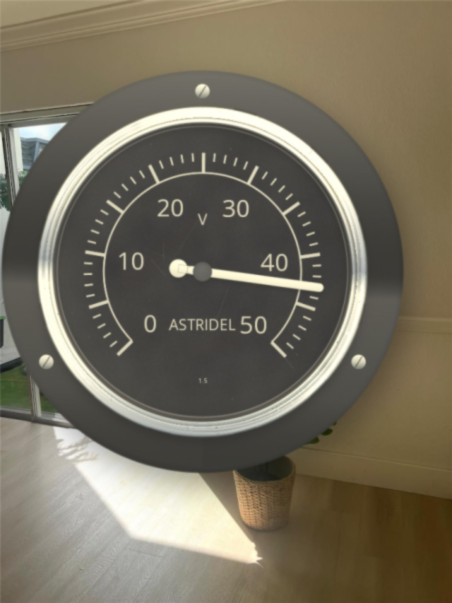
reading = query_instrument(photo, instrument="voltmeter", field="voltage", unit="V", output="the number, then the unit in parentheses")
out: 43 (V)
